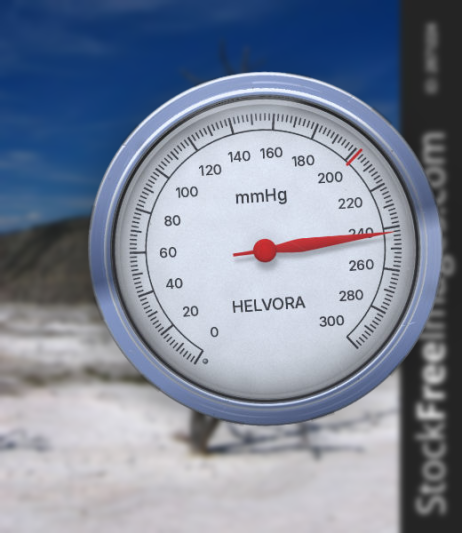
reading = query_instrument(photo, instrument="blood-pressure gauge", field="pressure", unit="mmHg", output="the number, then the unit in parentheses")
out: 242 (mmHg)
